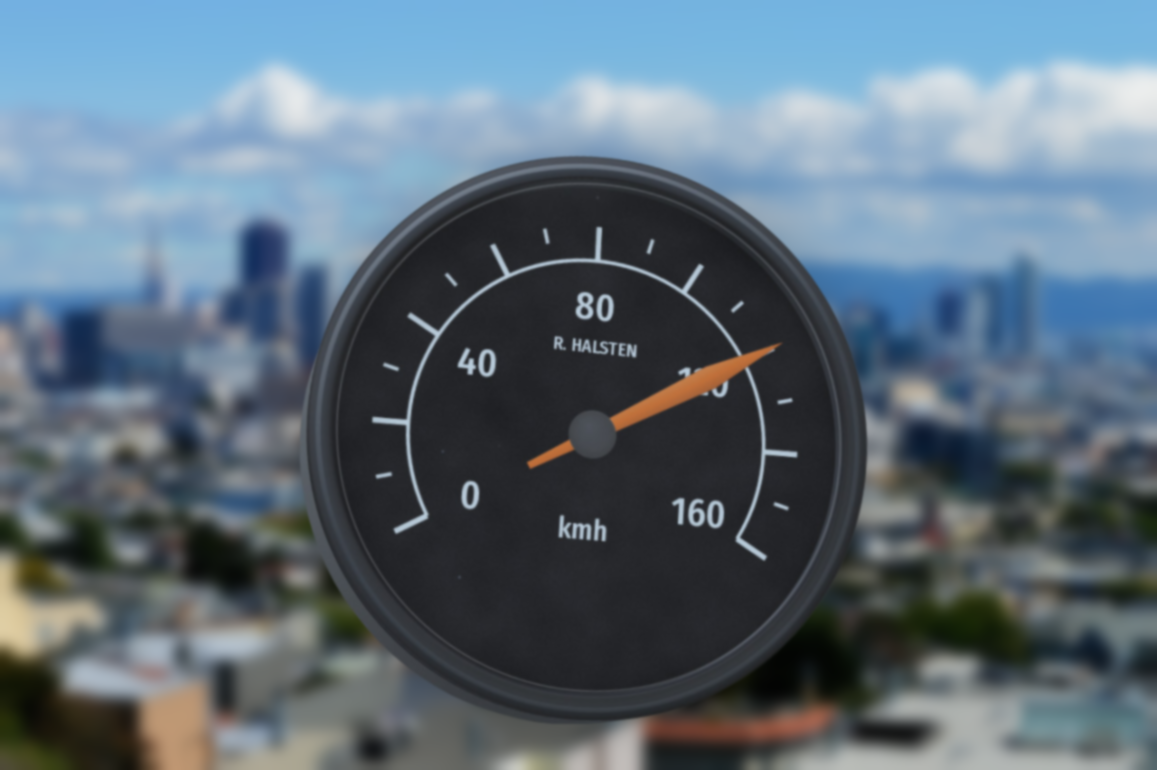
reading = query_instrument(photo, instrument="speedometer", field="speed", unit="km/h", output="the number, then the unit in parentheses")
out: 120 (km/h)
